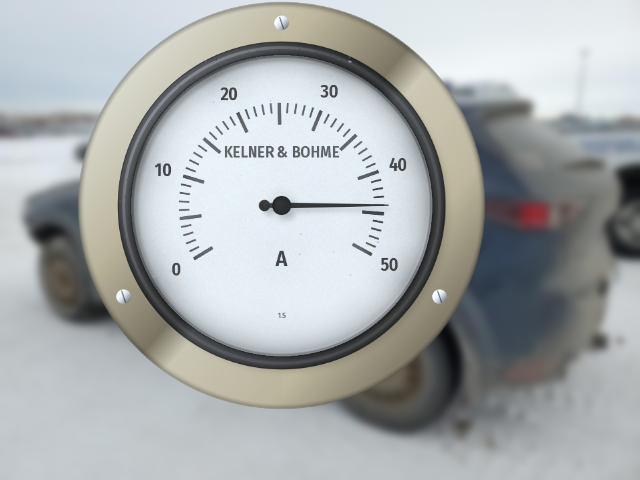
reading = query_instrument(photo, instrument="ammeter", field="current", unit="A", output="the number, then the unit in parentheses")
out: 44 (A)
